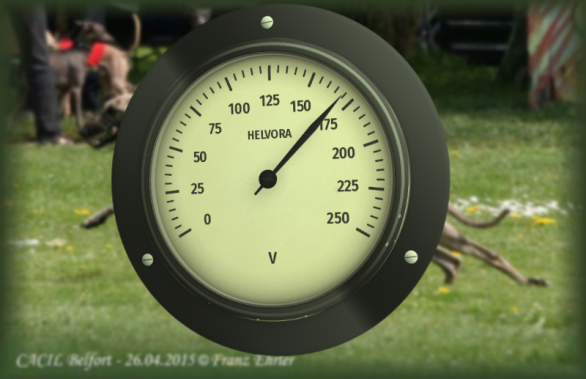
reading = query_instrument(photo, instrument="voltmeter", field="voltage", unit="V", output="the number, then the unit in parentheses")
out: 170 (V)
